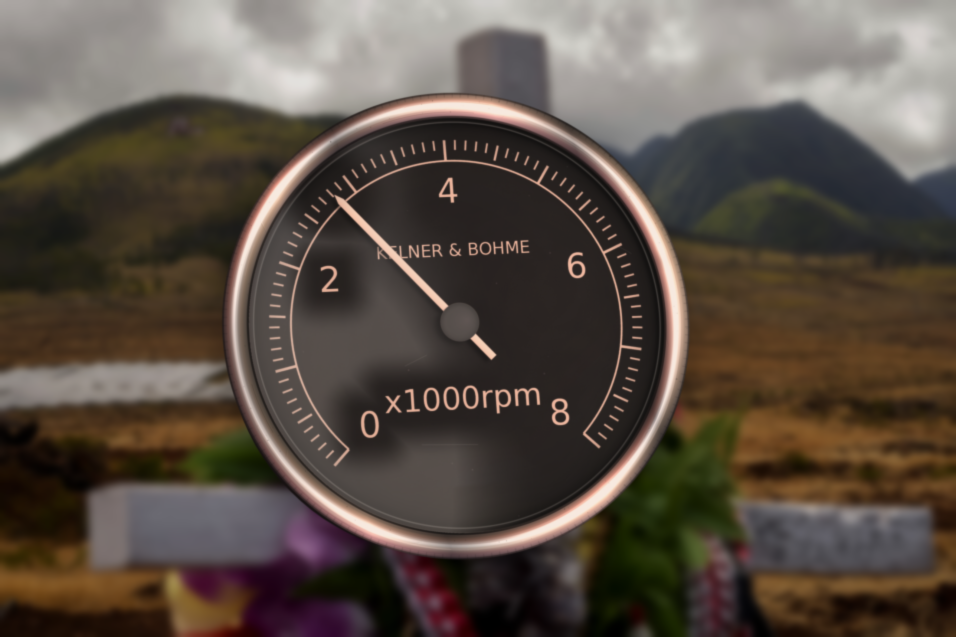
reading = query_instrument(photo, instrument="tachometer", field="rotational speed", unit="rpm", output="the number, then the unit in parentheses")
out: 2800 (rpm)
